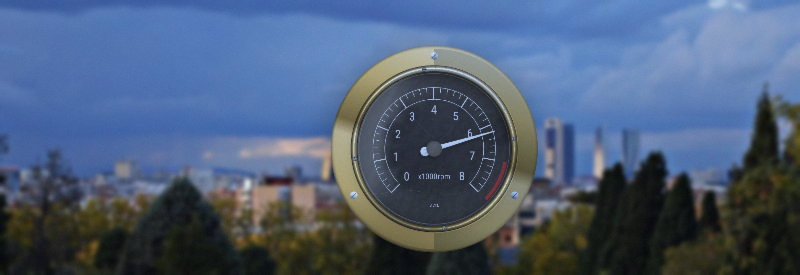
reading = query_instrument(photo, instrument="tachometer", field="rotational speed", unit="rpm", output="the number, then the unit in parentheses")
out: 6200 (rpm)
